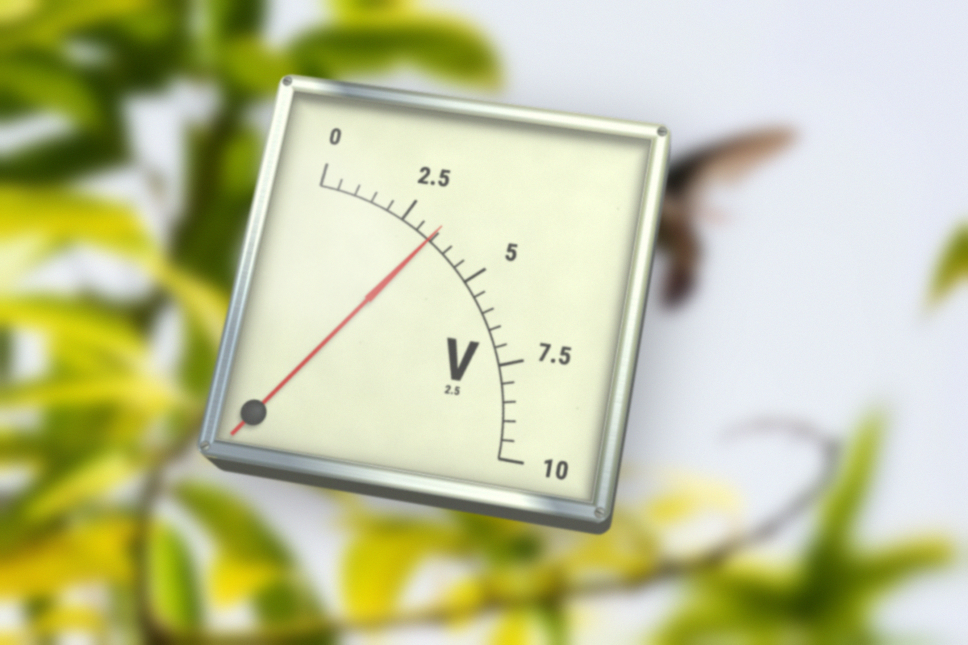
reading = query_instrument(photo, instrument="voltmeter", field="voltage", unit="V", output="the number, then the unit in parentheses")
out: 3.5 (V)
